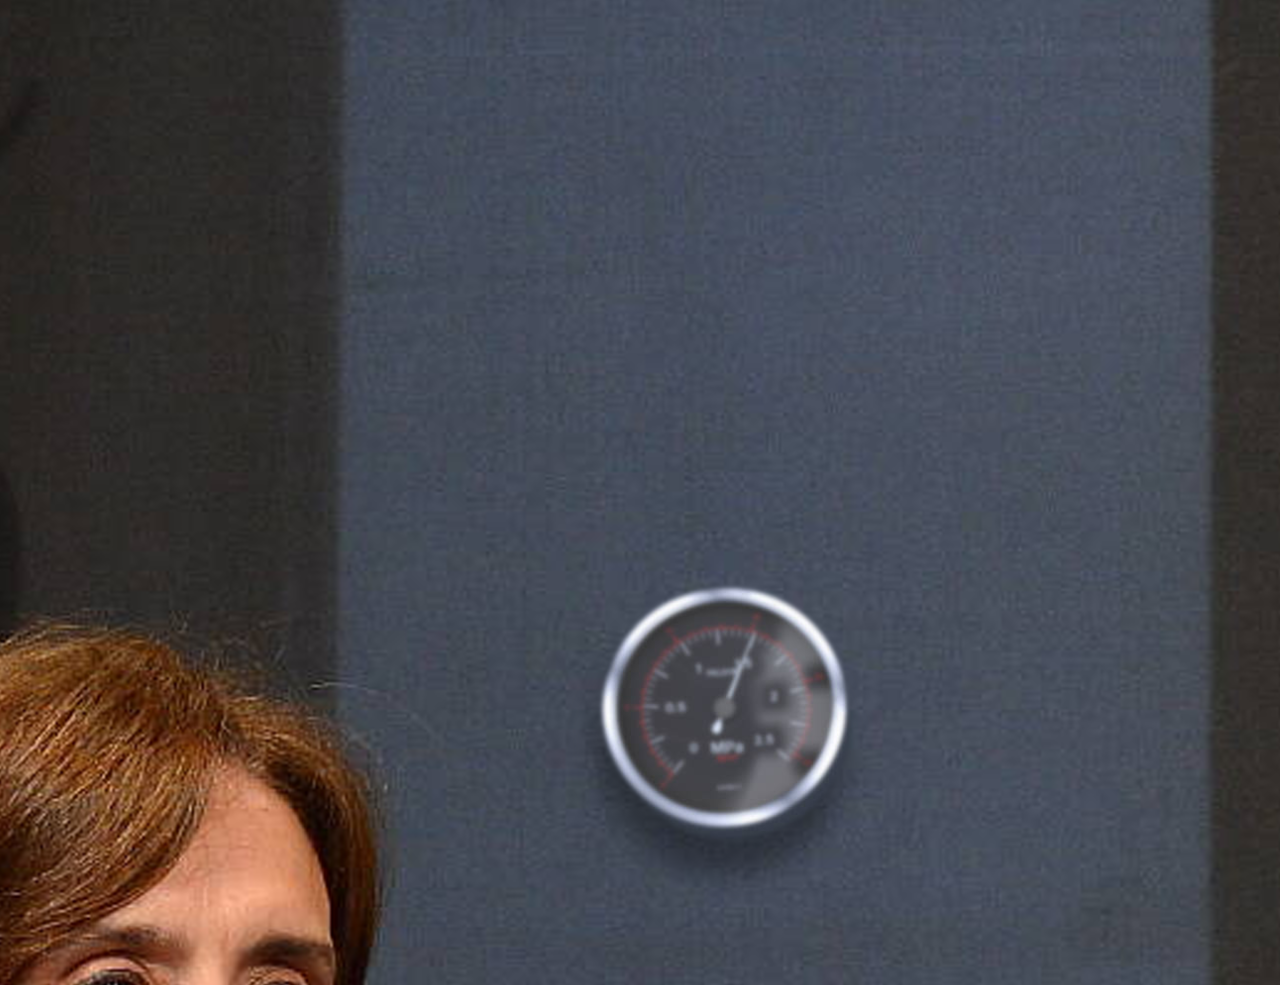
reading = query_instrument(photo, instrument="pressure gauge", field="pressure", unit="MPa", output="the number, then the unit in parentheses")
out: 1.5 (MPa)
